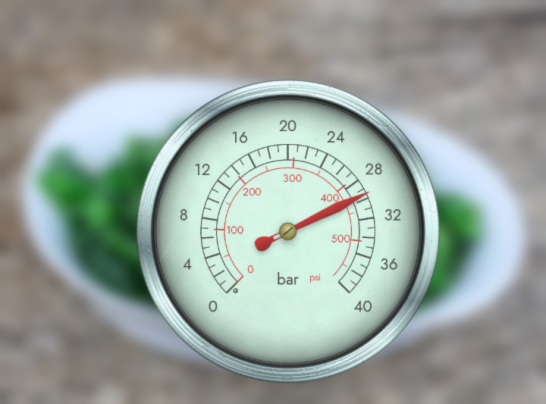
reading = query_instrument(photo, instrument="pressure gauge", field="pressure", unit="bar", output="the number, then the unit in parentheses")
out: 29.5 (bar)
